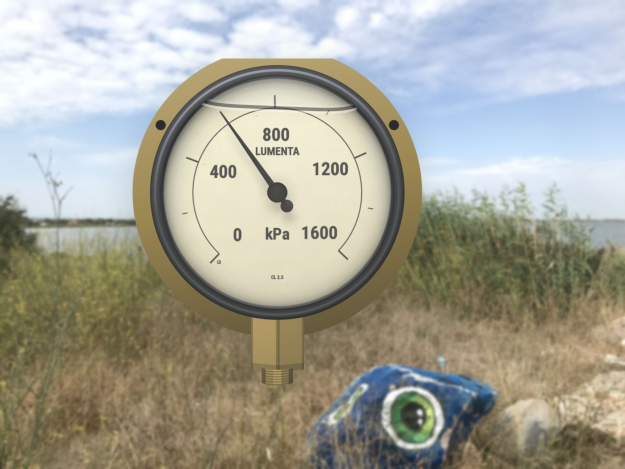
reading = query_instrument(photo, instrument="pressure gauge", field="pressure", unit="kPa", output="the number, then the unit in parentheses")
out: 600 (kPa)
